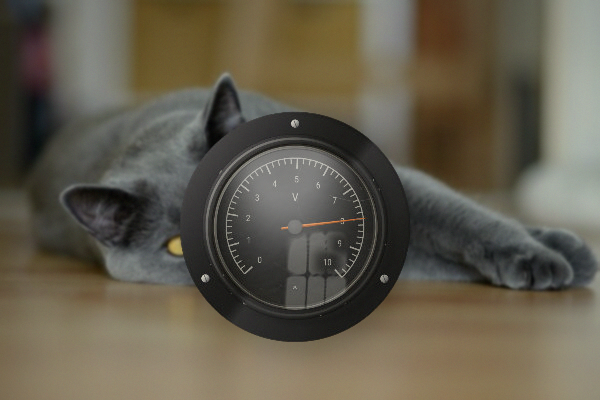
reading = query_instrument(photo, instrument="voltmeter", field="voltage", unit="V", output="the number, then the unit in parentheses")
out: 8 (V)
